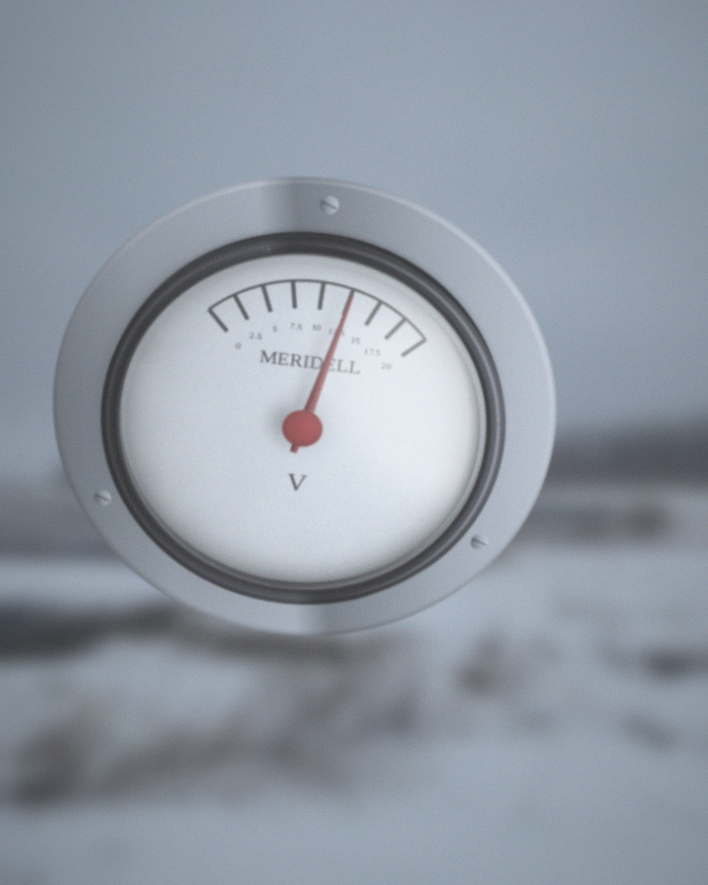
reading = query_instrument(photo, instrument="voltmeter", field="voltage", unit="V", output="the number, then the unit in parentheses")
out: 12.5 (V)
